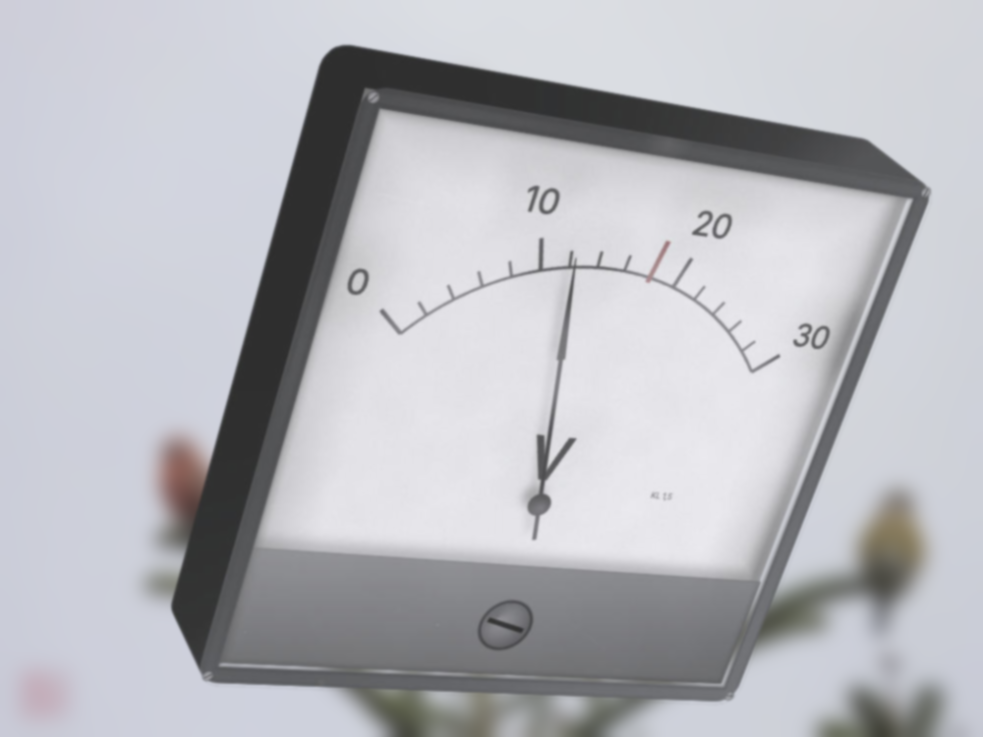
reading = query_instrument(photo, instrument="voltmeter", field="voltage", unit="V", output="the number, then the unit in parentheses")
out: 12 (V)
